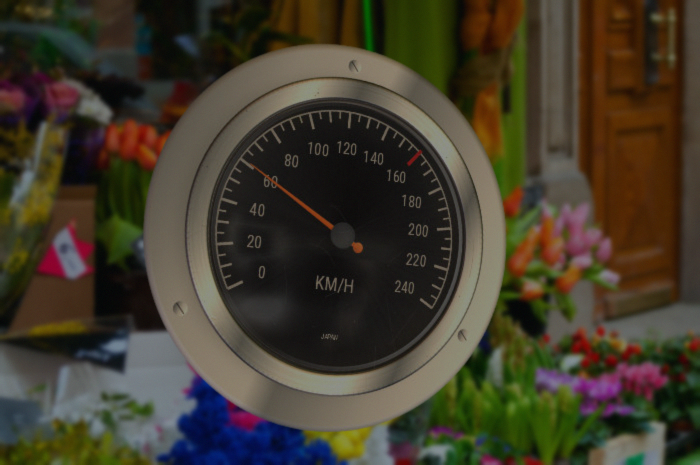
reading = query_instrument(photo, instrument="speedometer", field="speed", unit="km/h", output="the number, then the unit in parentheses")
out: 60 (km/h)
